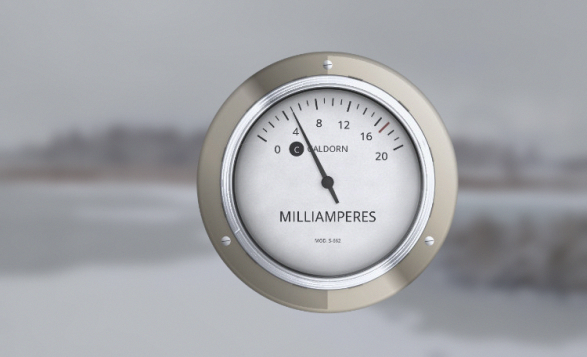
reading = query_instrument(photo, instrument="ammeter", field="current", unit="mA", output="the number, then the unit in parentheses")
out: 5 (mA)
